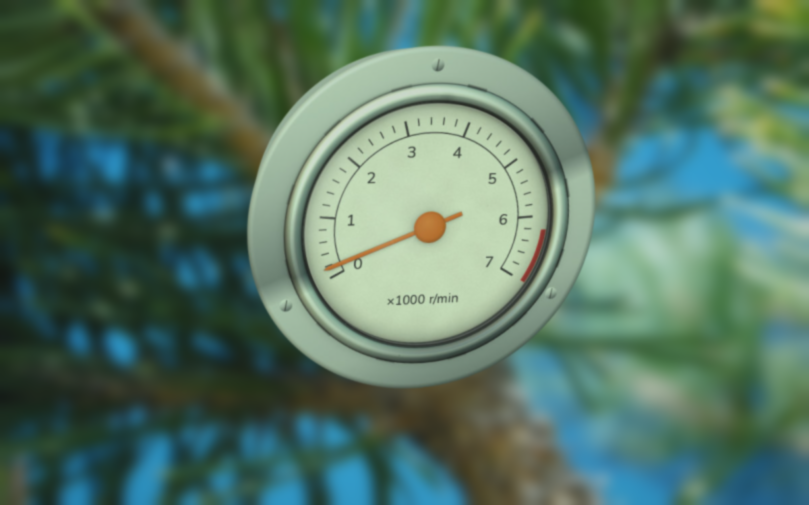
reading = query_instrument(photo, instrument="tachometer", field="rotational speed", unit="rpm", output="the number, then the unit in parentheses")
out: 200 (rpm)
